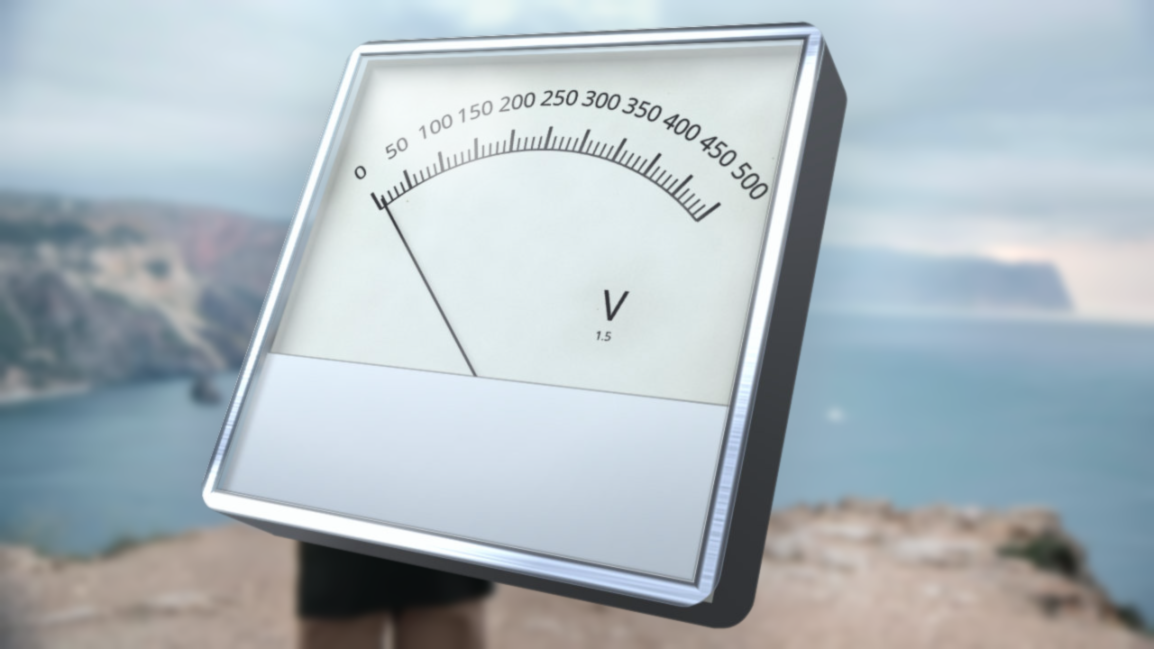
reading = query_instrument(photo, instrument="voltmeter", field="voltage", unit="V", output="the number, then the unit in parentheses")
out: 10 (V)
